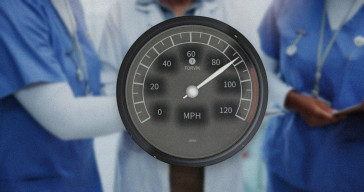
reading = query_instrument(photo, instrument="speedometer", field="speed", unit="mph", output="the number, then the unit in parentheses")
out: 87.5 (mph)
